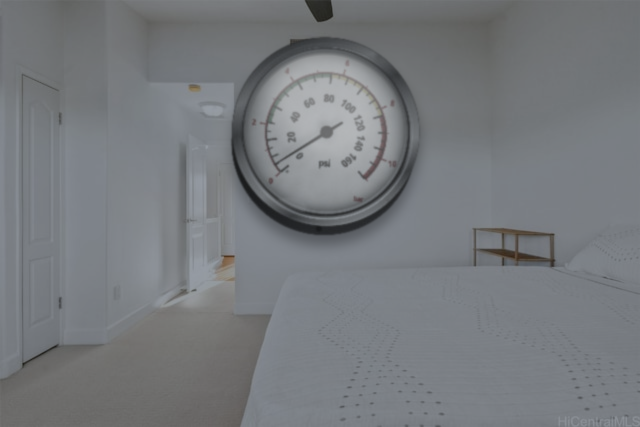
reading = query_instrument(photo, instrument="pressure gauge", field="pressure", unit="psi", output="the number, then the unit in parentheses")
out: 5 (psi)
